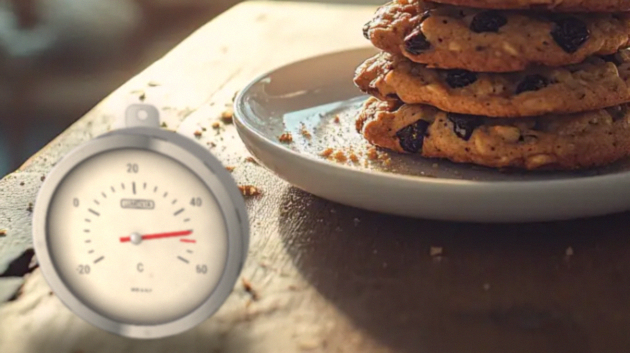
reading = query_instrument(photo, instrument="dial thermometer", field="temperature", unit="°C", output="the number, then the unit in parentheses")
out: 48 (°C)
